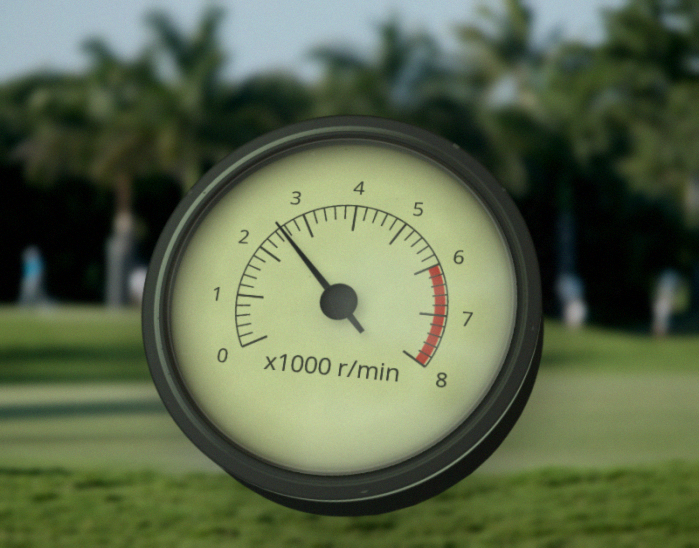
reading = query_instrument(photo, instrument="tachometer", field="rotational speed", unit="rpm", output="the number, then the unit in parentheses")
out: 2500 (rpm)
